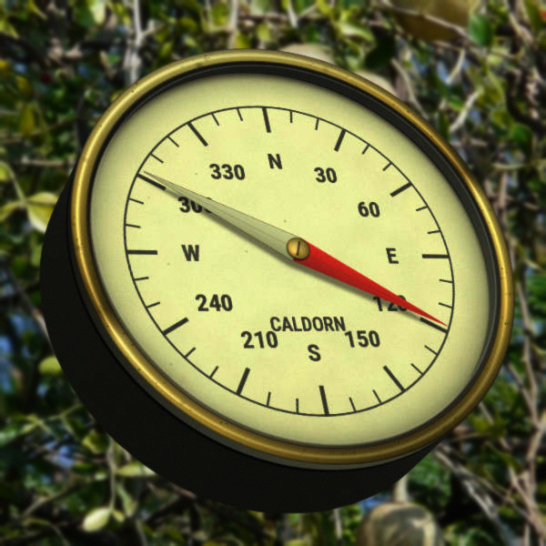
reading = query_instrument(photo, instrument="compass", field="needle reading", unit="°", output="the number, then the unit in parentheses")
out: 120 (°)
